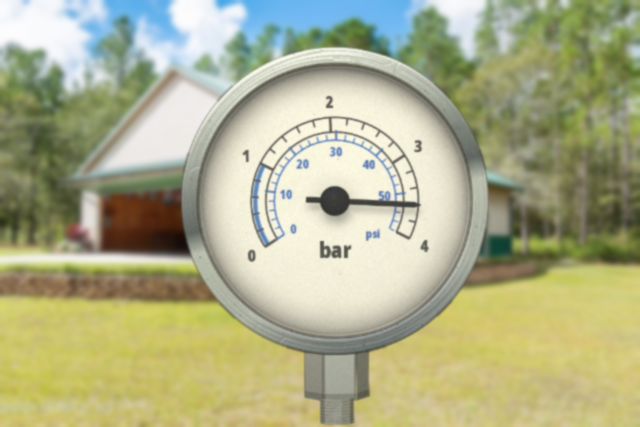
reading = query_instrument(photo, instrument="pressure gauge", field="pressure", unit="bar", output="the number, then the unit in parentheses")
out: 3.6 (bar)
